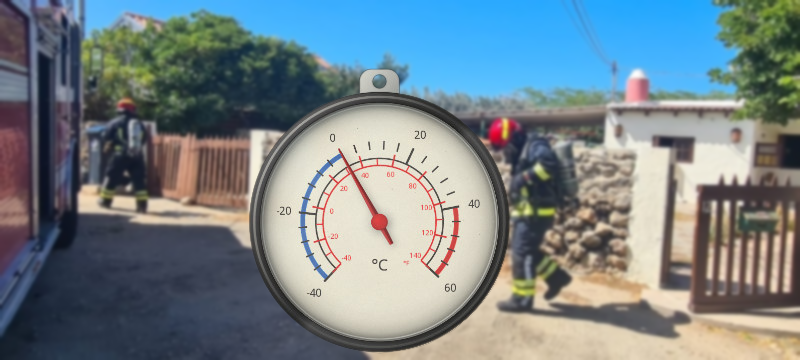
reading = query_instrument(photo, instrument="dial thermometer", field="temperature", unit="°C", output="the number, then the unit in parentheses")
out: 0 (°C)
